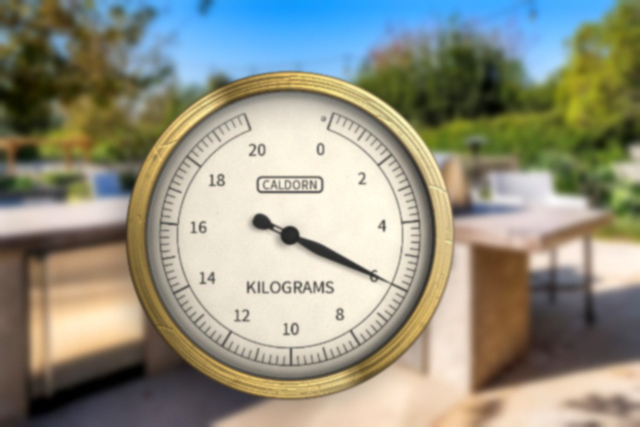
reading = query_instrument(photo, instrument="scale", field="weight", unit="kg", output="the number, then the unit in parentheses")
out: 6 (kg)
